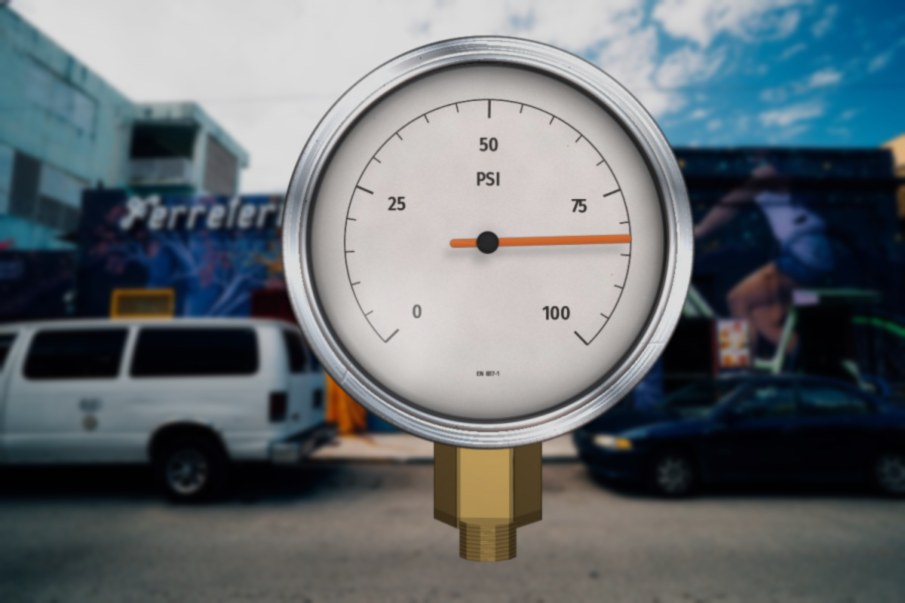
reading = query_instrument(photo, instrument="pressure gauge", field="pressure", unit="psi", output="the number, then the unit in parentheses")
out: 82.5 (psi)
